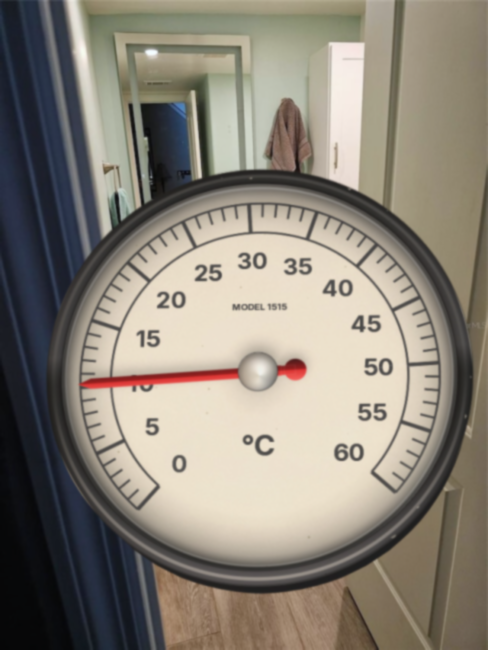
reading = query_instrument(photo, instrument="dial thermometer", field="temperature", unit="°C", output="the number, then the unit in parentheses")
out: 10 (°C)
